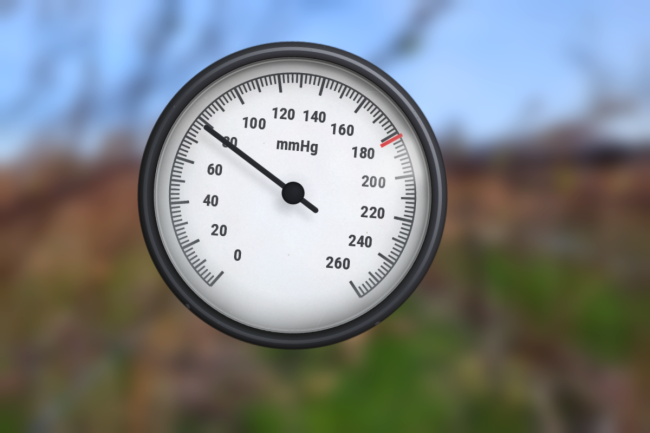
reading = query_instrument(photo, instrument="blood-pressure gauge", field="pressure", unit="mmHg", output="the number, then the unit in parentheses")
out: 78 (mmHg)
